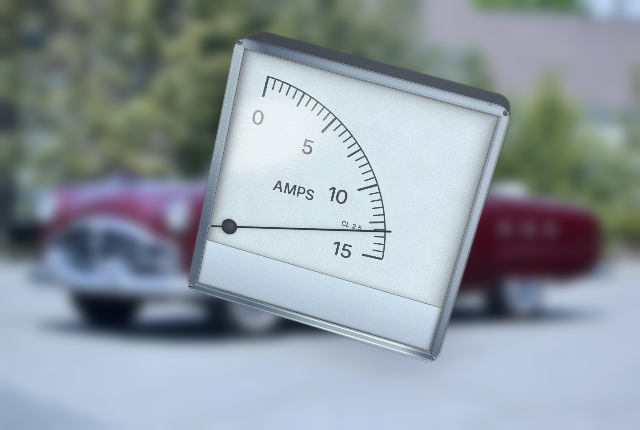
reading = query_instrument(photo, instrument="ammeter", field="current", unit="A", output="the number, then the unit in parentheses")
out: 13 (A)
